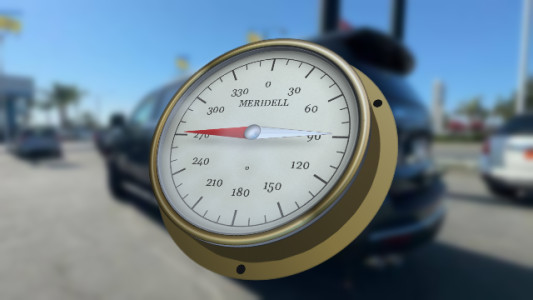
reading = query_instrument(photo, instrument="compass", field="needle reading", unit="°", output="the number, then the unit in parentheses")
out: 270 (°)
